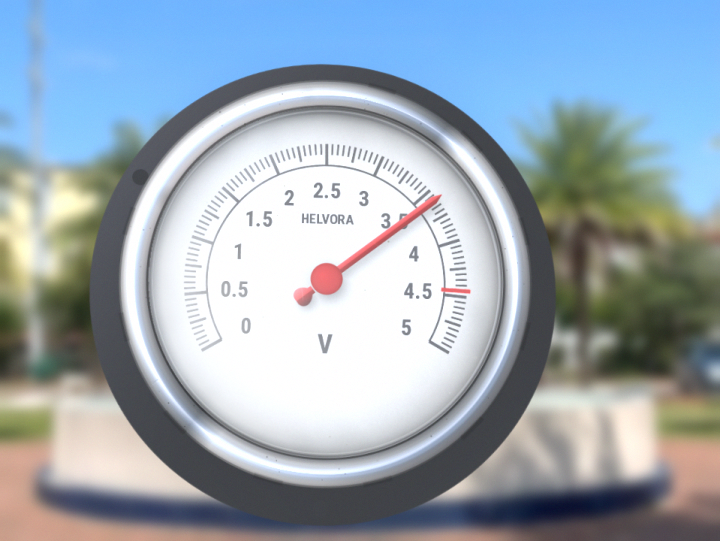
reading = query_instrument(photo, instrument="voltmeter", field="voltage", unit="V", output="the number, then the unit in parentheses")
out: 3.6 (V)
